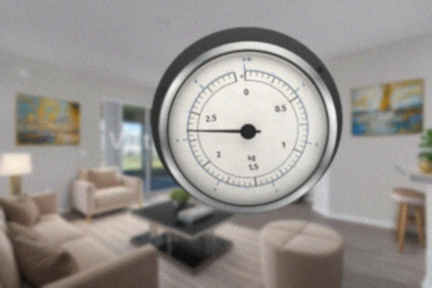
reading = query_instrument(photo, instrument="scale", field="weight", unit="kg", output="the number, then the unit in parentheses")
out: 2.35 (kg)
